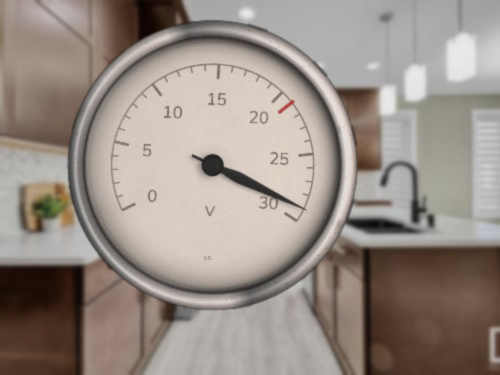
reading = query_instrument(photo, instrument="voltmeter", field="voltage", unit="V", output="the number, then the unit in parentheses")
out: 29 (V)
